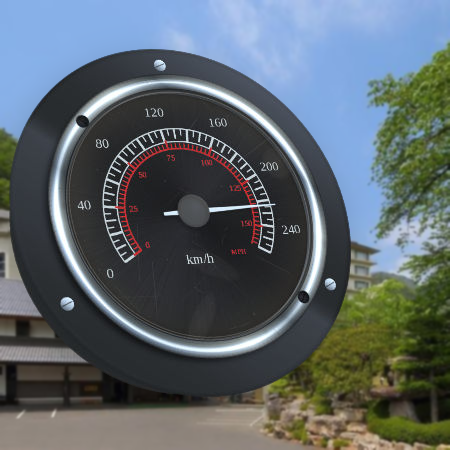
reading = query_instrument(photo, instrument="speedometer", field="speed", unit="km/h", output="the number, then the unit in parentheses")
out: 225 (km/h)
